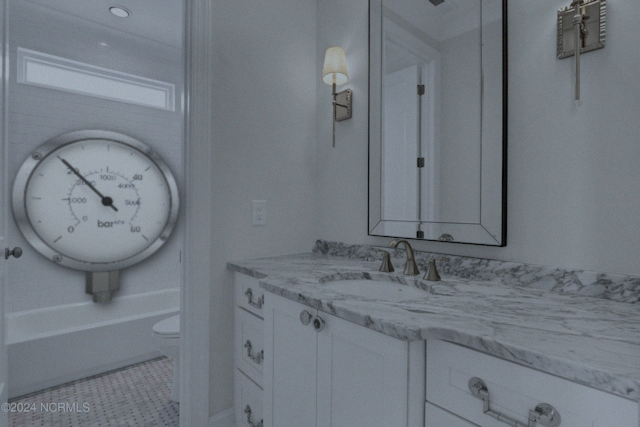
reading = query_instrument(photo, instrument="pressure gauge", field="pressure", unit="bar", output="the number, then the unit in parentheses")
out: 20 (bar)
